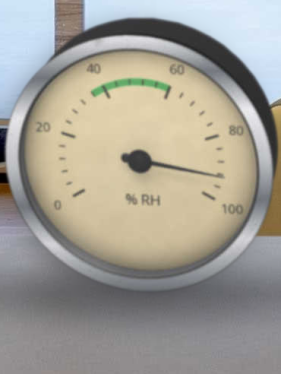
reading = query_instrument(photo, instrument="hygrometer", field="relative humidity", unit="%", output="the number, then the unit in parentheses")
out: 92 (%)
